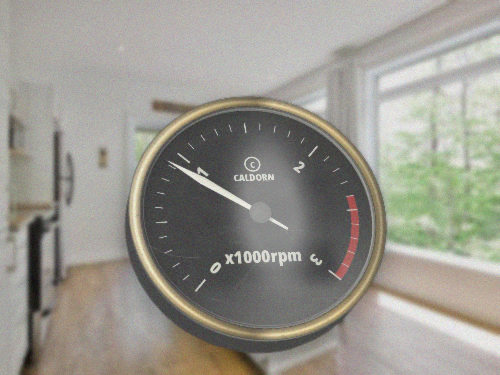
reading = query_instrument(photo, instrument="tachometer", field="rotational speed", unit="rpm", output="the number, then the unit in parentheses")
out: 900 (rpm)
